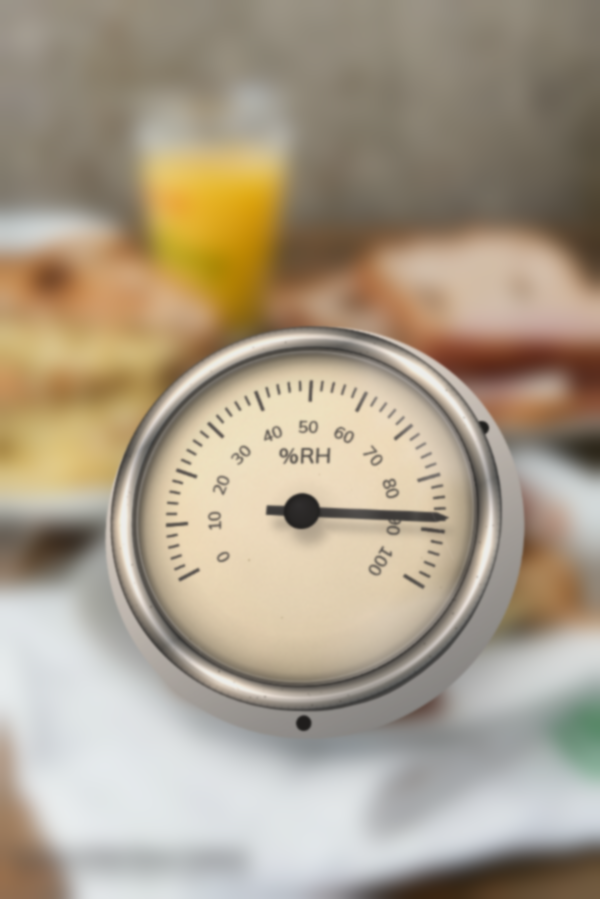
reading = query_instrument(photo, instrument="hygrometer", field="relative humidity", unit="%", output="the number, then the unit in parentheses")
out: 88 (%)
